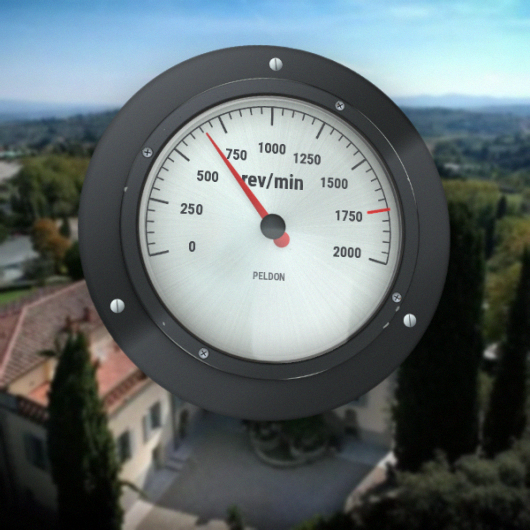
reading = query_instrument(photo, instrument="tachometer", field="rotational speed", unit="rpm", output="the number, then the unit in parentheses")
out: 650 (rpm)
